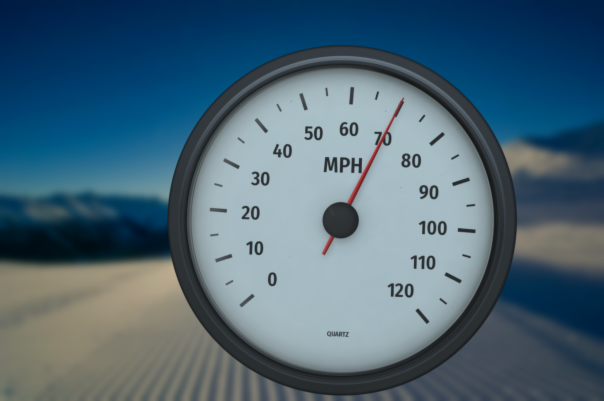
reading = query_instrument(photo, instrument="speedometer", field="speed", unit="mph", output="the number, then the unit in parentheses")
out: 70 (mph)
